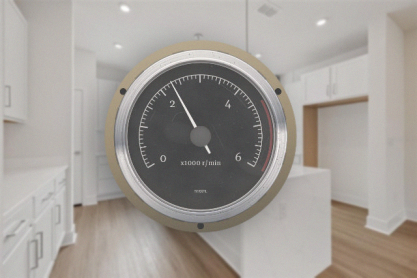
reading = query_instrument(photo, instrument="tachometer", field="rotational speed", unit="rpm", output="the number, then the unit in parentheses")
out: 2300 (rpm)
